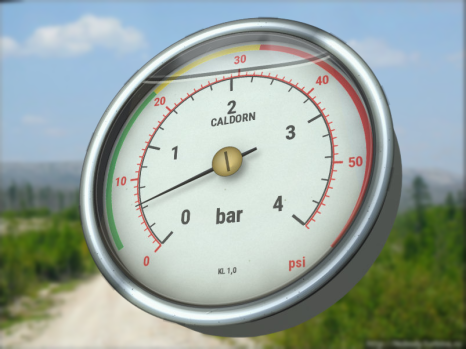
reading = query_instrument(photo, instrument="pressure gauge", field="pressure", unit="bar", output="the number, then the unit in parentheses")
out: 0.4 (bar)
